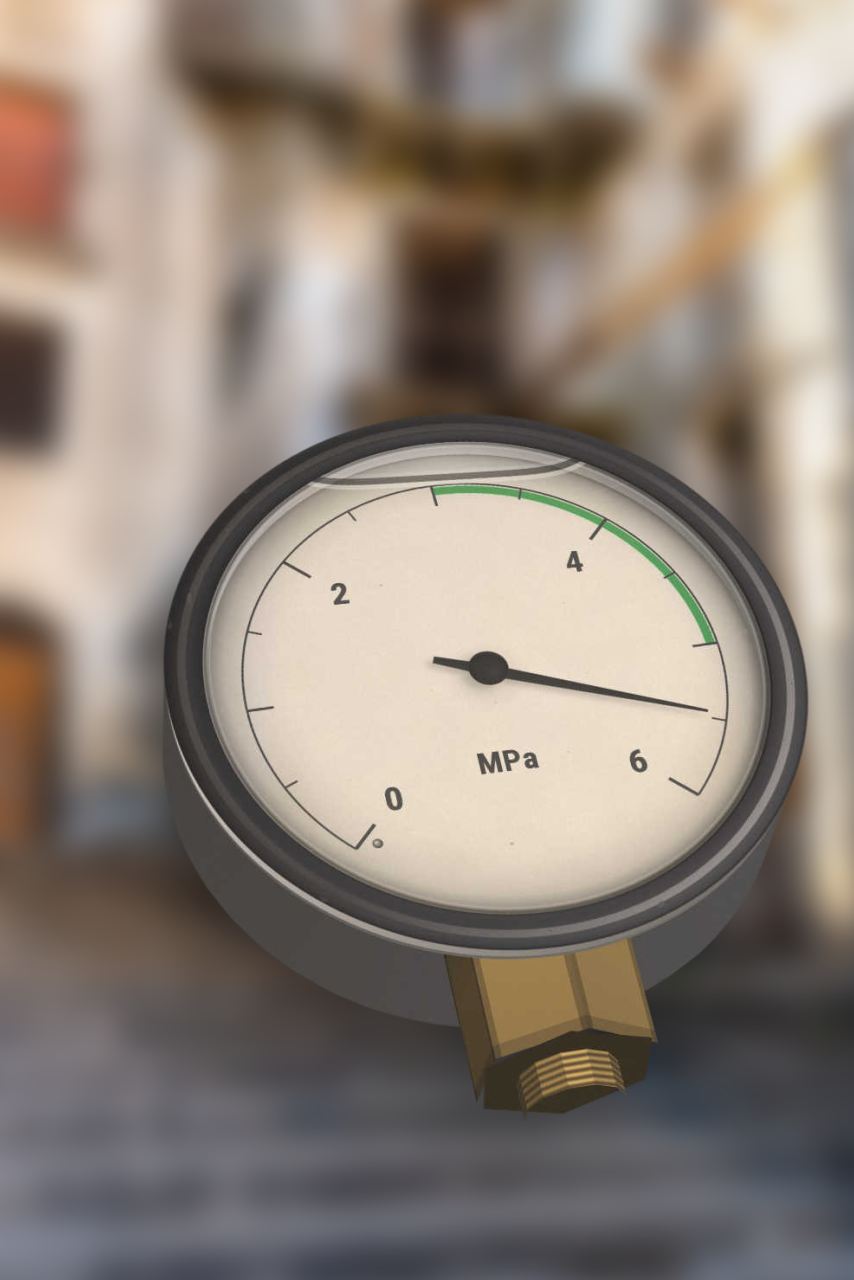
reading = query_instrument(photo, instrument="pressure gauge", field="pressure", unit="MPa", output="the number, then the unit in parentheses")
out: 5.5 (MPa)
